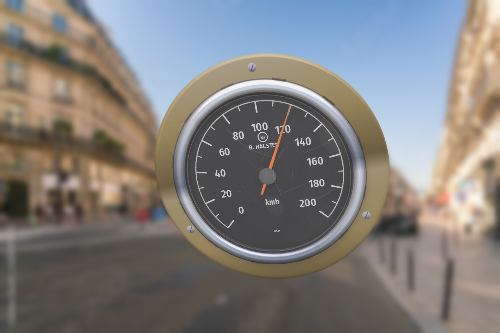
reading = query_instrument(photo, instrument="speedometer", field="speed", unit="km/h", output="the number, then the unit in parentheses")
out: 120 (km/h)
